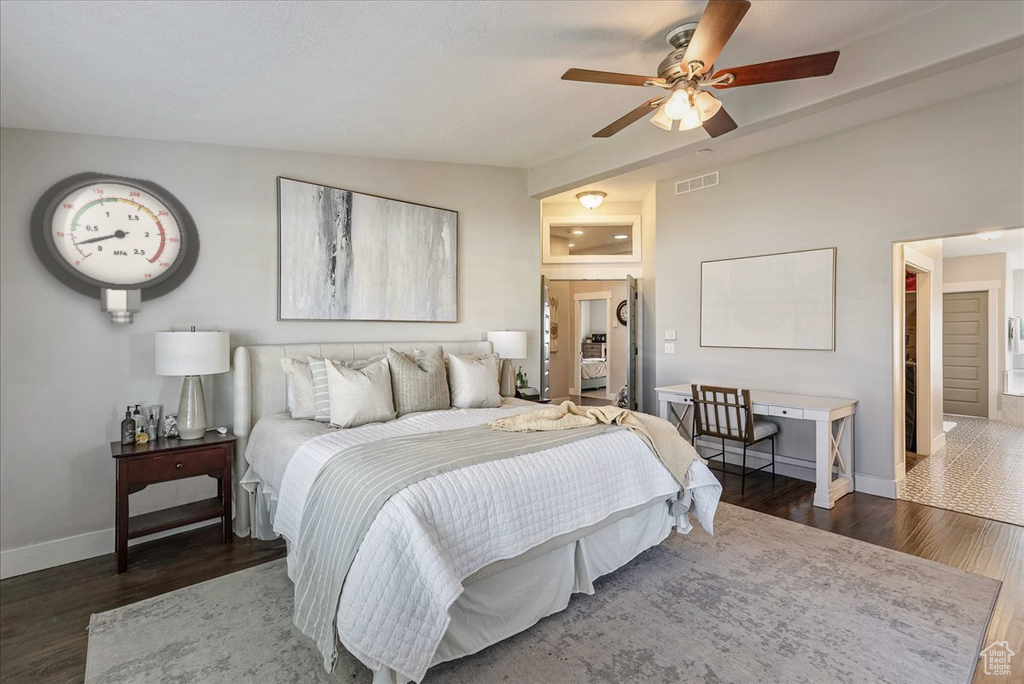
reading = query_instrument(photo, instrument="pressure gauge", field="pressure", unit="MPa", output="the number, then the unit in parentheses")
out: 0.2 (MPa)
